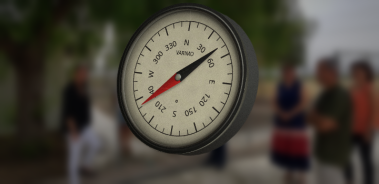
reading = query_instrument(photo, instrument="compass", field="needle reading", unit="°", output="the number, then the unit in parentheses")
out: 230 (°)
